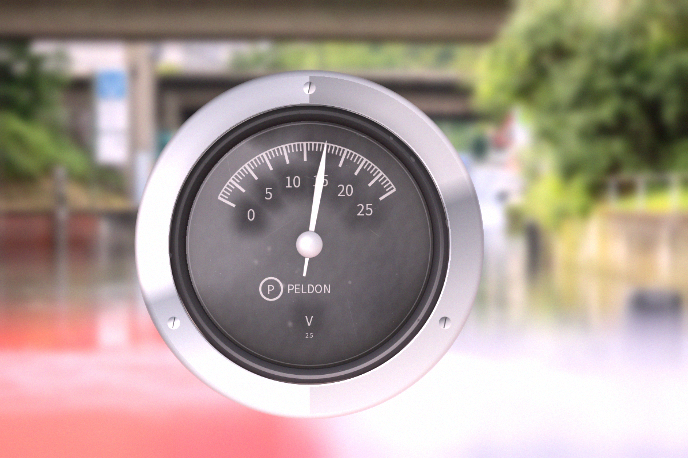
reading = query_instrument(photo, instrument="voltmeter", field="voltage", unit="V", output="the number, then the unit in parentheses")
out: 15 (V)
